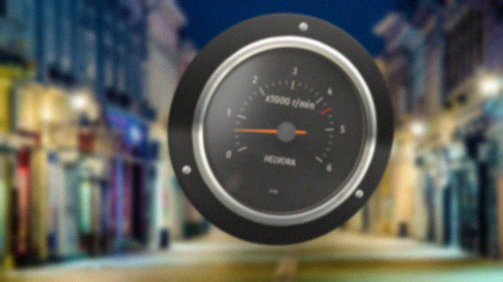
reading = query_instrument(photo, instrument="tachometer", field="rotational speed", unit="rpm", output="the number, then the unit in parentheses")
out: 600 (rpm)
